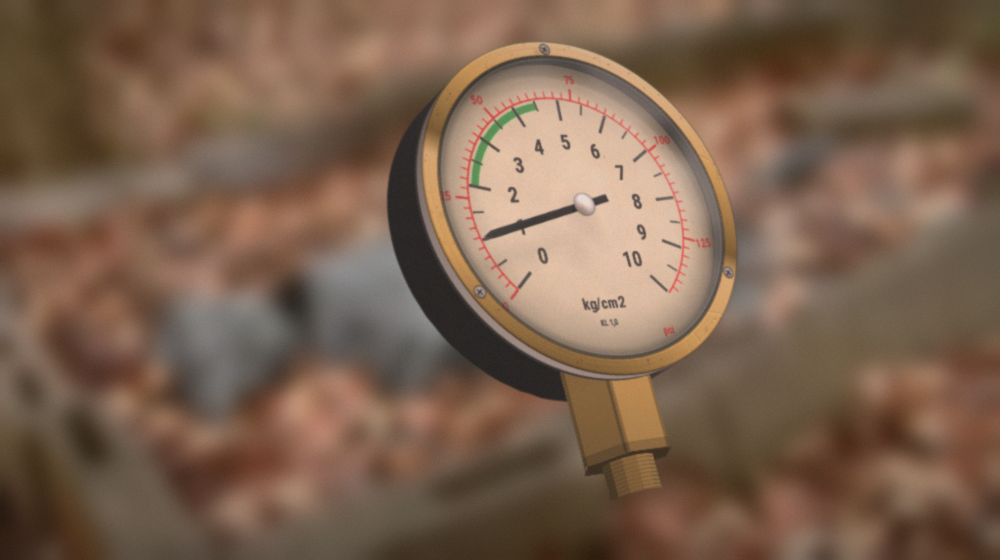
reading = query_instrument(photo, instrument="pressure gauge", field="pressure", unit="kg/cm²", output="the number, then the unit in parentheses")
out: 1 (kg/cm²)
